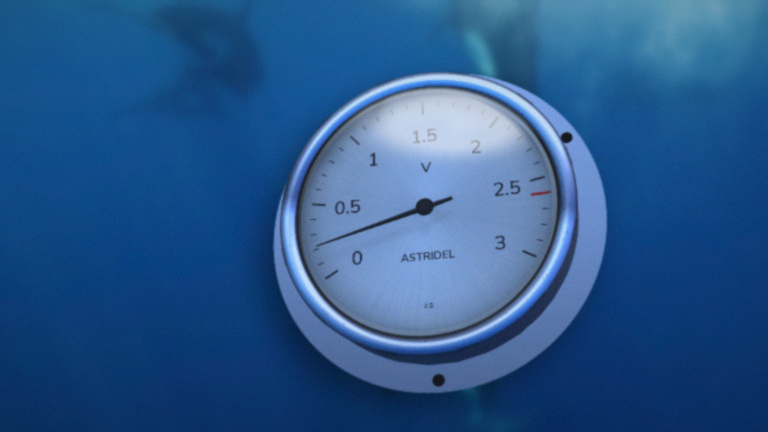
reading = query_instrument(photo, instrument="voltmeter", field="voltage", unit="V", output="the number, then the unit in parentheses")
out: 0.2 (V)
